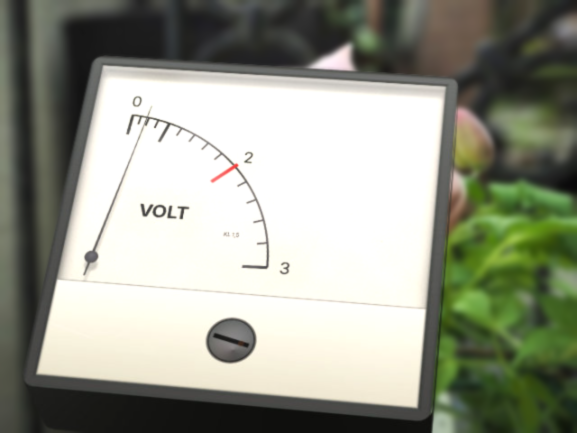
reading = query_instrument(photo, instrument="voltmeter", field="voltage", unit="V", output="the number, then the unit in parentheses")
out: 0.6 (V)
